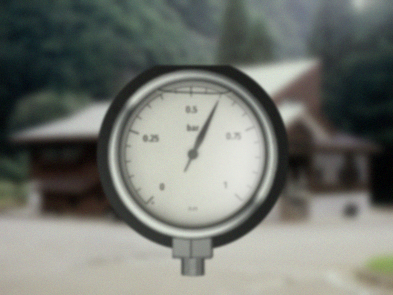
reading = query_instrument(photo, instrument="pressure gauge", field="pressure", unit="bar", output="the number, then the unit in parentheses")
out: 0.6 (bar)
